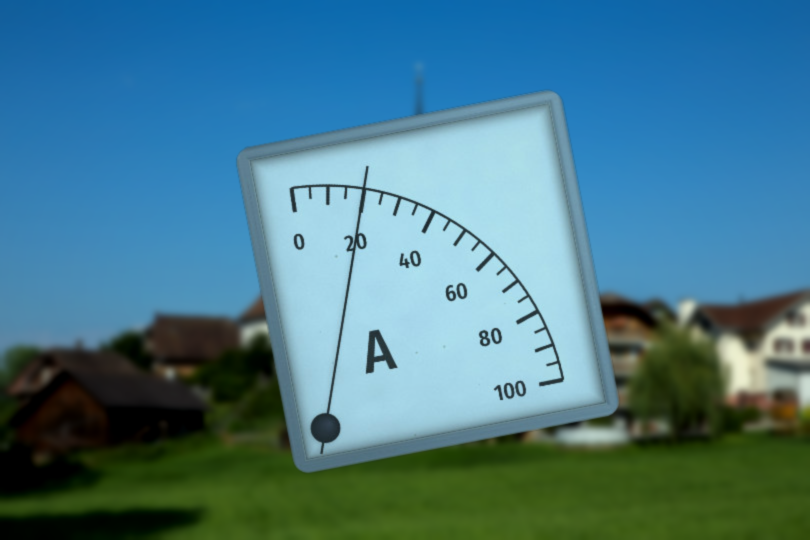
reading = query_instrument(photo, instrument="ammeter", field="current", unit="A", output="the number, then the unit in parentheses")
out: 20 (A)
